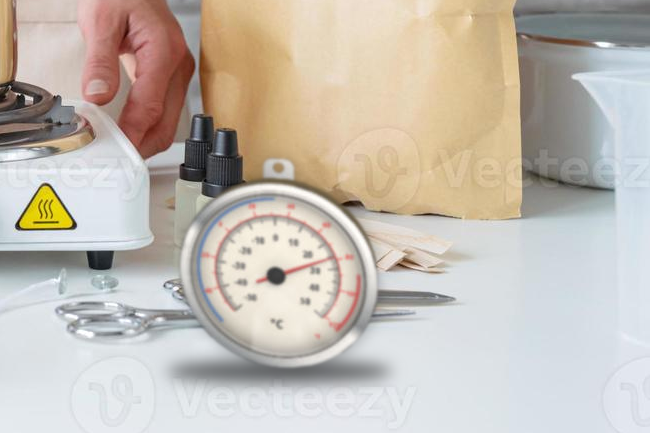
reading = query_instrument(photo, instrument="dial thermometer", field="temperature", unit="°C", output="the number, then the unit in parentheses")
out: 25 (°C)
